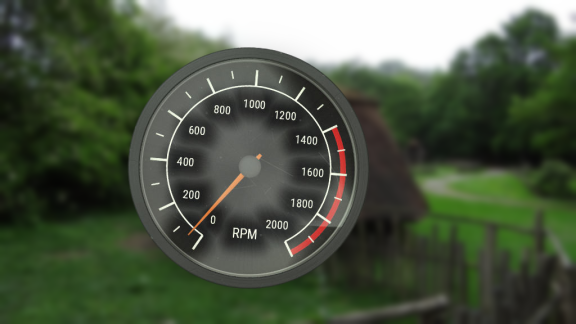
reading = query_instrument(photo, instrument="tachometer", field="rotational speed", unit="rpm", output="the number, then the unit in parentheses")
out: 50 (rpm)
